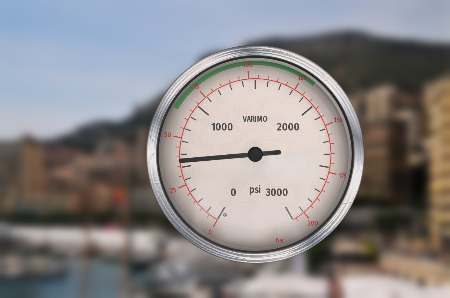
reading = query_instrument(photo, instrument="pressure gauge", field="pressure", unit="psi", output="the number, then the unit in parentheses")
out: 550 (psi)
